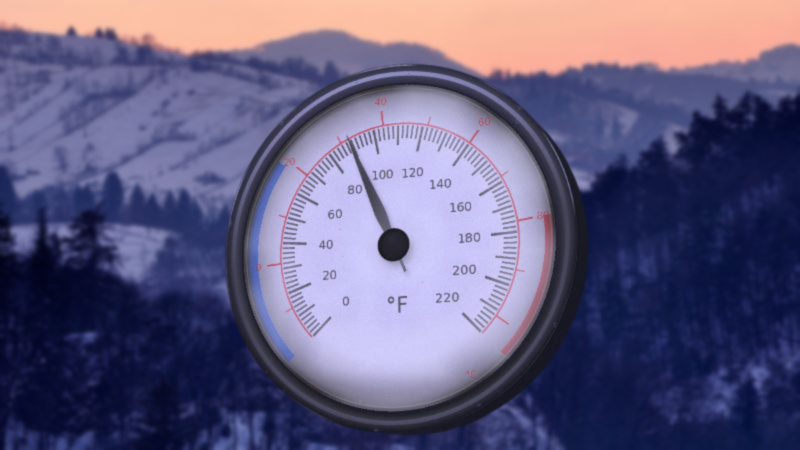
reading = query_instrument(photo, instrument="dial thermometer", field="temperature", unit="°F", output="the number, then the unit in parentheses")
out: 90 (°F)
